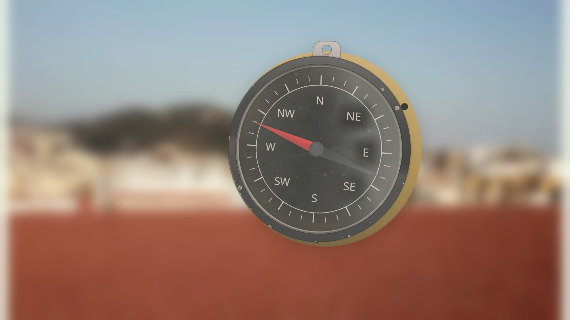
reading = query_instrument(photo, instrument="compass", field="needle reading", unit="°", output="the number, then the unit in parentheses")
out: 290 (°)
